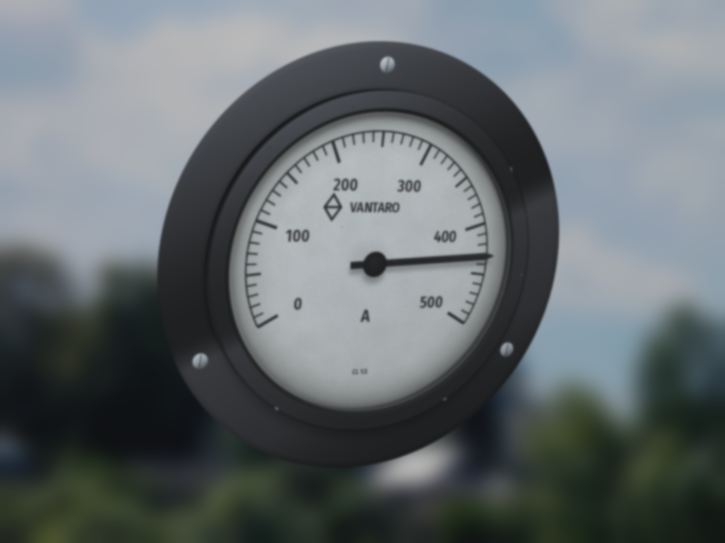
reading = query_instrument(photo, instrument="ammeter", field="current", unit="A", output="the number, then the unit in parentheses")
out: 430 (A)
